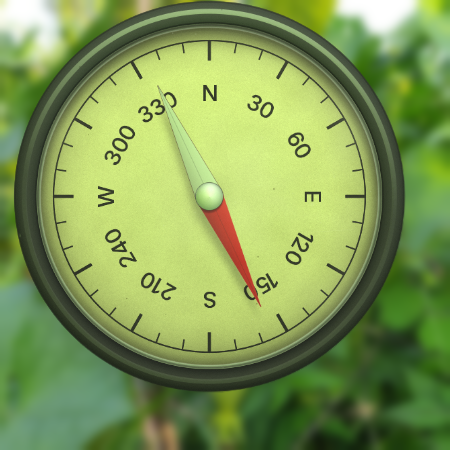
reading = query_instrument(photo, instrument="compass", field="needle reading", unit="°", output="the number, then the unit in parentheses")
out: 155 (°)
